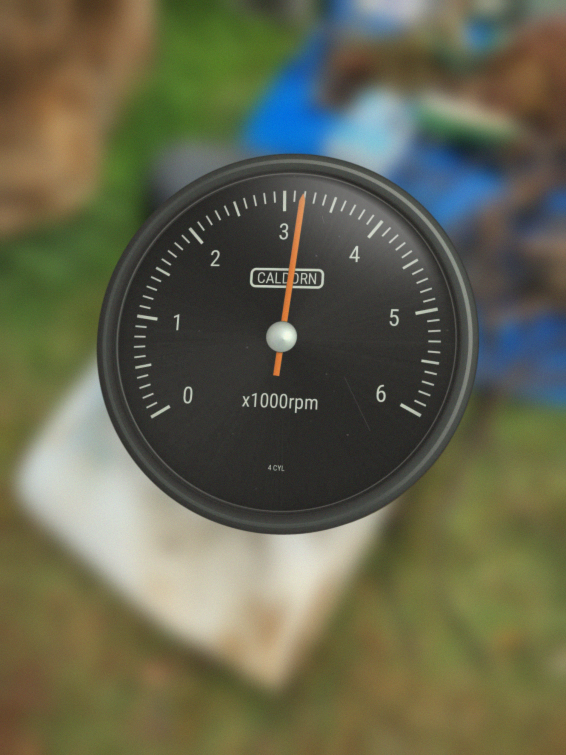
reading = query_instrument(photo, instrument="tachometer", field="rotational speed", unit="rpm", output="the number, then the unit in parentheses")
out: 3200 (rpm)
